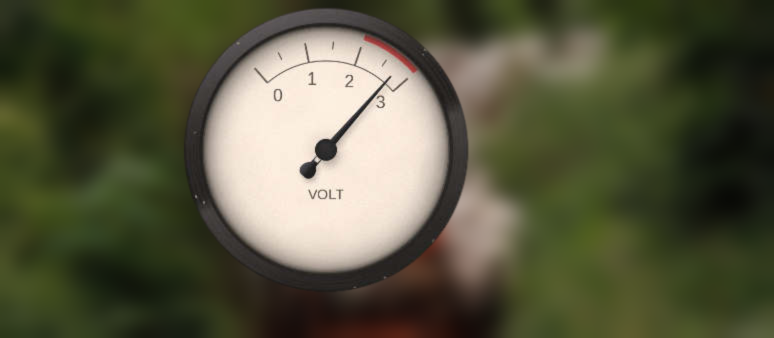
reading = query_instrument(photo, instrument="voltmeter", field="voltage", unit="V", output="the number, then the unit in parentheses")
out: 2.75 (V)
